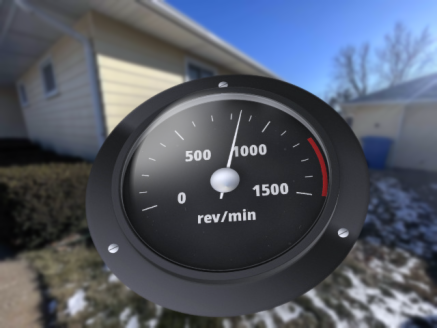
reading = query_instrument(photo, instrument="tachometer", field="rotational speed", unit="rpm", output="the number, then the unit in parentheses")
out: 850 (rpm)
